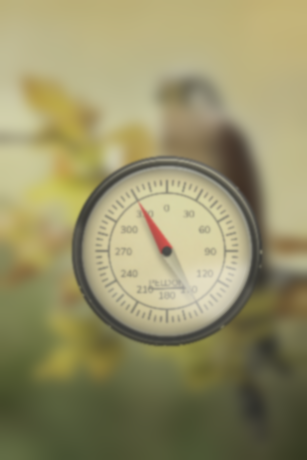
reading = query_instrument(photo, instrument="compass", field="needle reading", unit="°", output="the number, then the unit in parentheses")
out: 330 (°)
